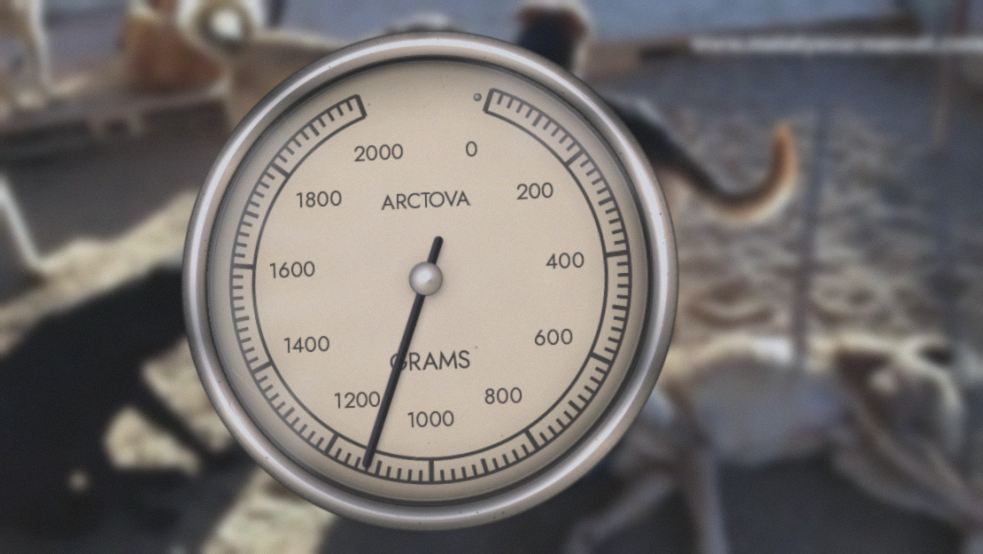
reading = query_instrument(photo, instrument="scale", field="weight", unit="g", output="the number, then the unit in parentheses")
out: 1120 (g)
